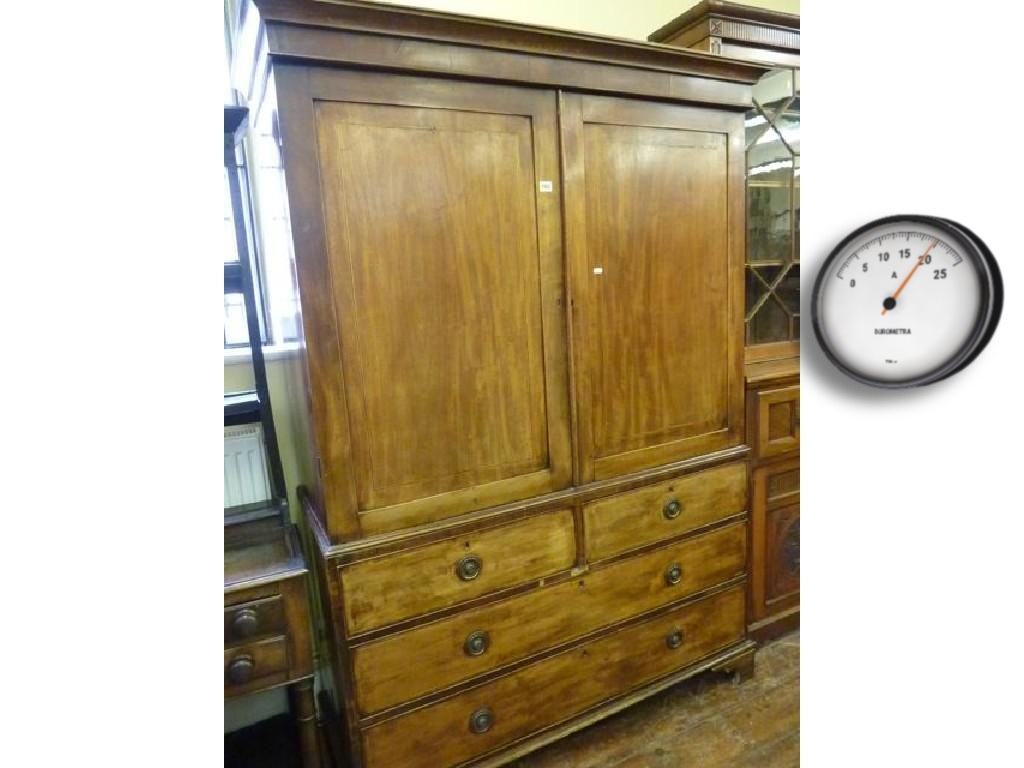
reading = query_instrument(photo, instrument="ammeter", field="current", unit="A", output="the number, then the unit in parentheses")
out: 20 (A)
